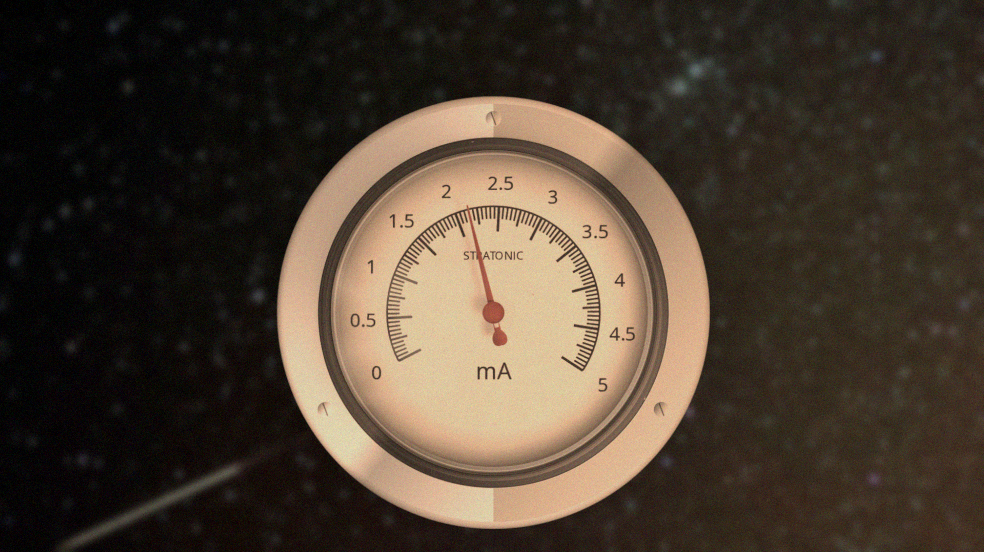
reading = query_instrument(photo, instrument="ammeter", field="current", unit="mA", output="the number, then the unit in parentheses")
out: 2.15 (mA)
